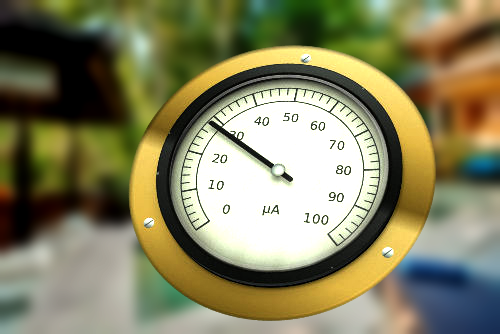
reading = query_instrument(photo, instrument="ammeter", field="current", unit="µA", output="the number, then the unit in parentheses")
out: 28 (µA)
